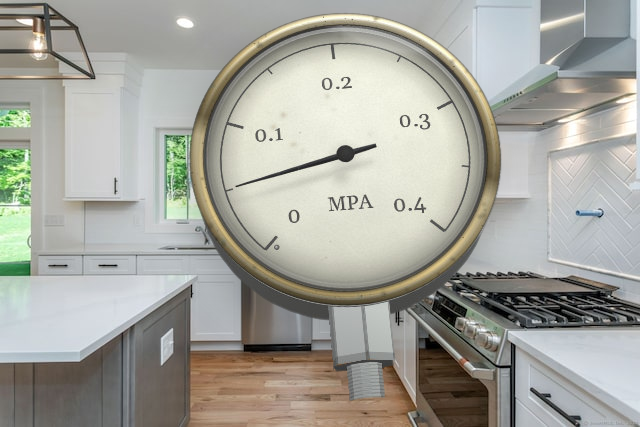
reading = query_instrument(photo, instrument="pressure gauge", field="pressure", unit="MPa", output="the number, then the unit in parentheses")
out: 0.05 (MPa)
